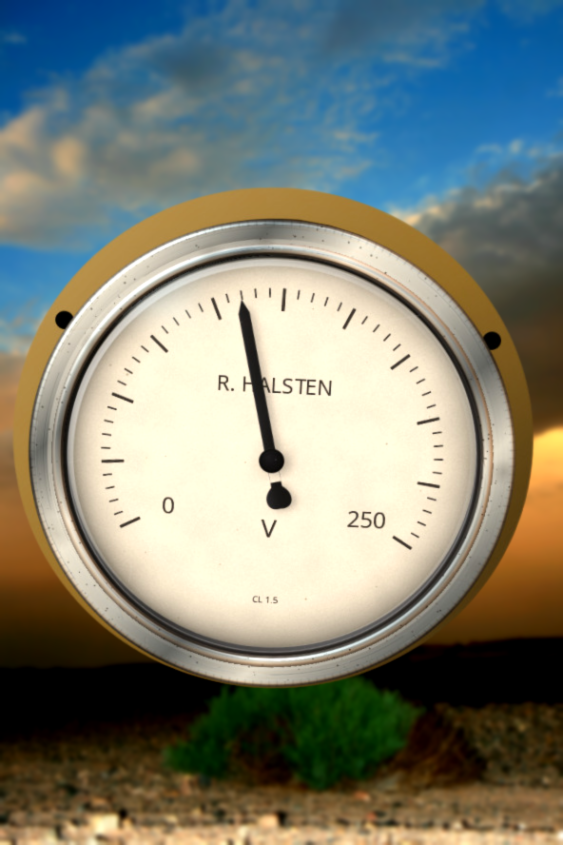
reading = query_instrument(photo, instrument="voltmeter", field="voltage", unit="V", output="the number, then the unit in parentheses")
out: 110 (V)
